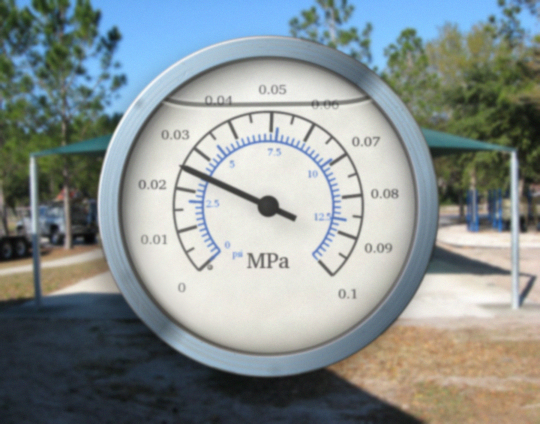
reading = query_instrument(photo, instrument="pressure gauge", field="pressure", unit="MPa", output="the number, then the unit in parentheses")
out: 0.025 (MPa)
